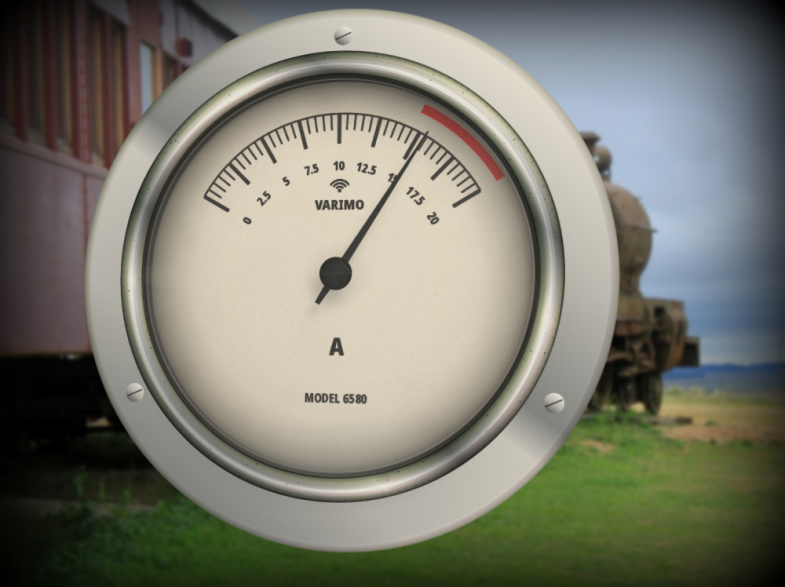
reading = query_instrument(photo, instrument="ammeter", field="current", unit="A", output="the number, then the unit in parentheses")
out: 15.5 (A)
